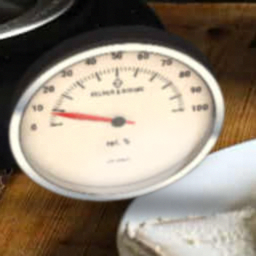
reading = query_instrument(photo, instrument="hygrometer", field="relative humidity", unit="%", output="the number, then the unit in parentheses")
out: 10 (%)
